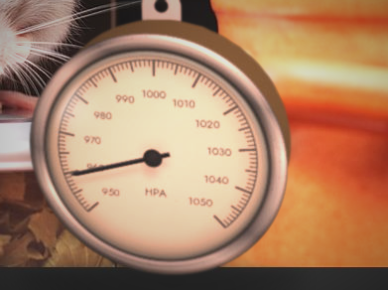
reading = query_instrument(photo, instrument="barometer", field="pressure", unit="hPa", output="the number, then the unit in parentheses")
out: 960 (hPa)
